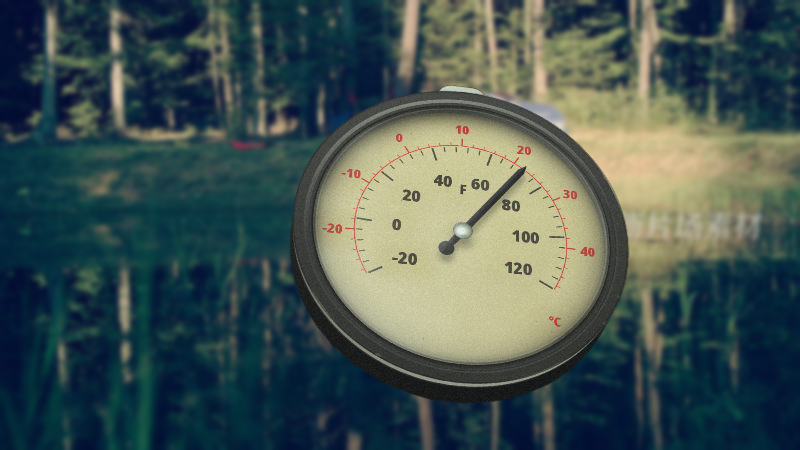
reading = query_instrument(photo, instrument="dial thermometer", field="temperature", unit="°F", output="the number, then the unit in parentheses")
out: 72 (°F)
